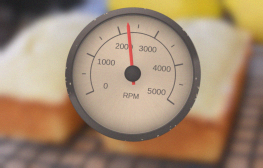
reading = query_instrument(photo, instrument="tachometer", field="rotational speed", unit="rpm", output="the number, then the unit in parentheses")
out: 2250 (rpm)
